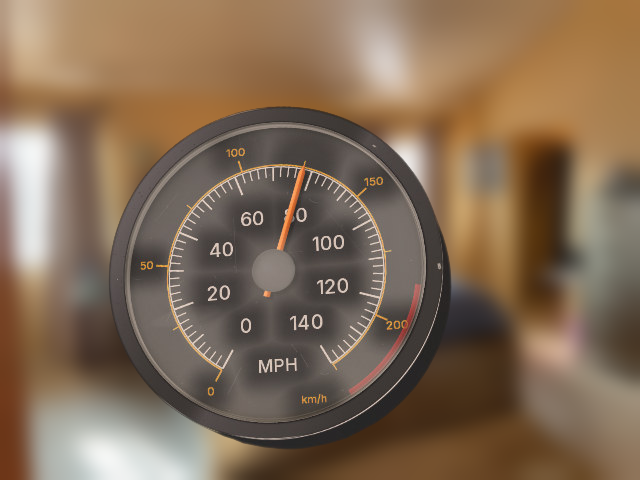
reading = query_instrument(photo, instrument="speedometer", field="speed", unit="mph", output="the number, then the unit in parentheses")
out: 78 (mph)
